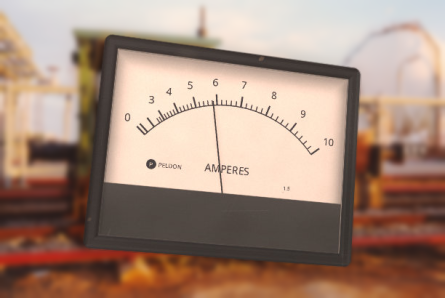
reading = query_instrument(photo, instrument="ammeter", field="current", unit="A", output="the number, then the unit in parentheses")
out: 5.8 (A)
